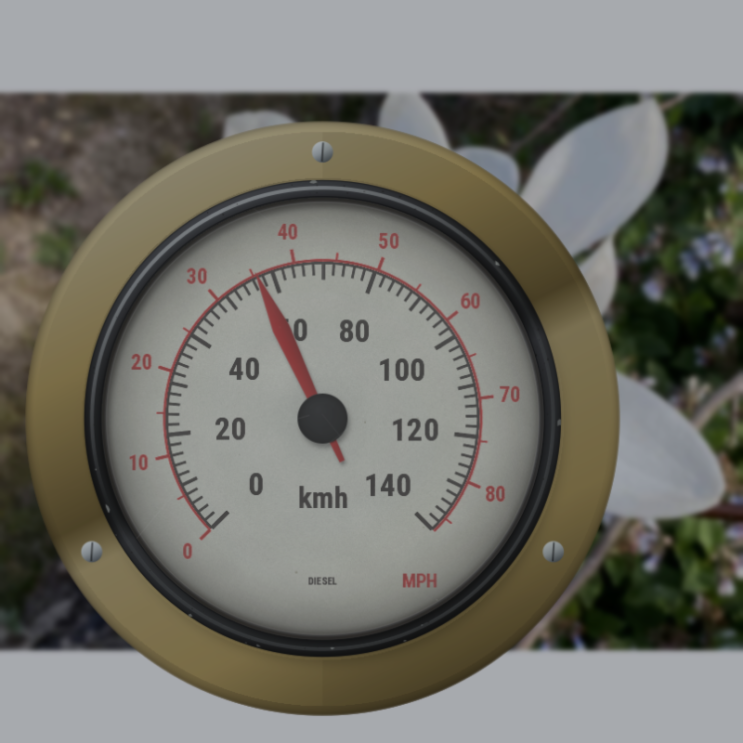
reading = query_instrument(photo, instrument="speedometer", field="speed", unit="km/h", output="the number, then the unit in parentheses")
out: 57 (km/h)
